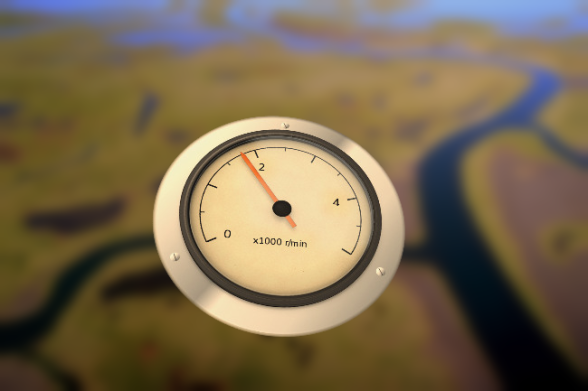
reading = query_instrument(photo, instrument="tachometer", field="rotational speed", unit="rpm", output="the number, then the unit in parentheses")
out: 1750 (rpm)
